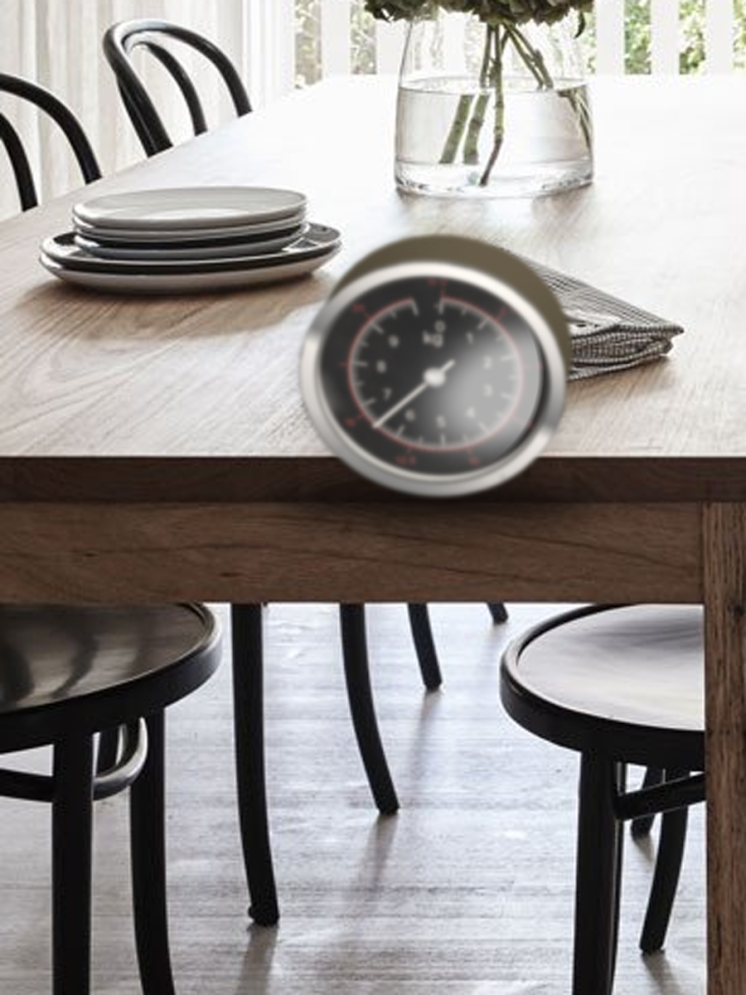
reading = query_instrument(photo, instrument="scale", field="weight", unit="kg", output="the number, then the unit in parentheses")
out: 6.5 (kg)
